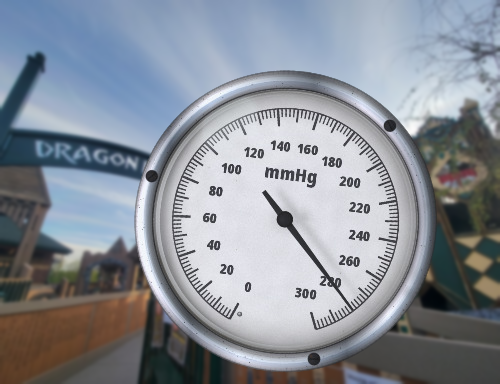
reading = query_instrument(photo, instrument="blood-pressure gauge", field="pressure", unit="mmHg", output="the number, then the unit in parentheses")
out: 280 (mmHg)
